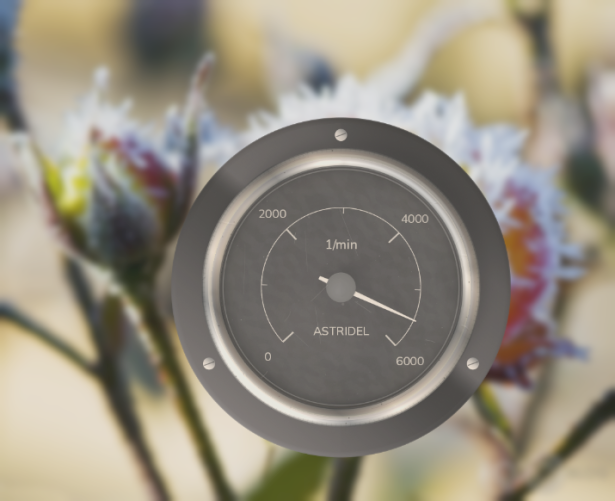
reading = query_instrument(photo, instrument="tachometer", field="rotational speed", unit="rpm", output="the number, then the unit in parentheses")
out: 5500 (rpm)
